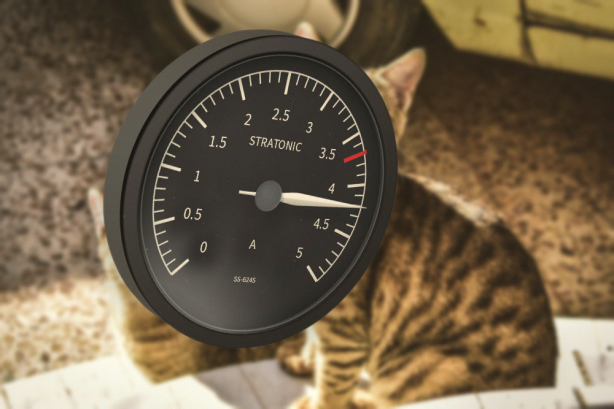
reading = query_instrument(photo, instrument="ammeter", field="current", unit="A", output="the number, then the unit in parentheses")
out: 4.2 (A)
